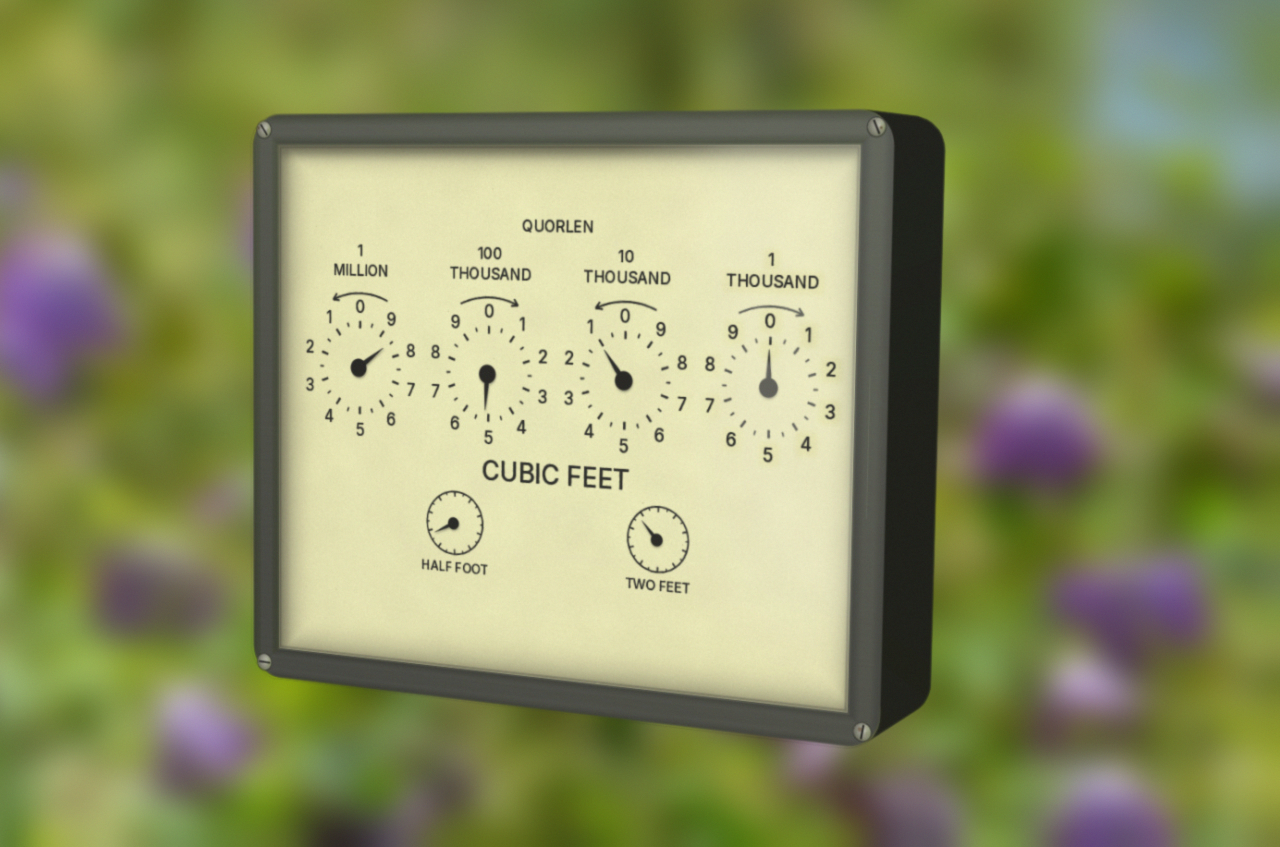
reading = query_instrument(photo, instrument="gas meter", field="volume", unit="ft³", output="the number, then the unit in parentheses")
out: 851000 (ft³)
